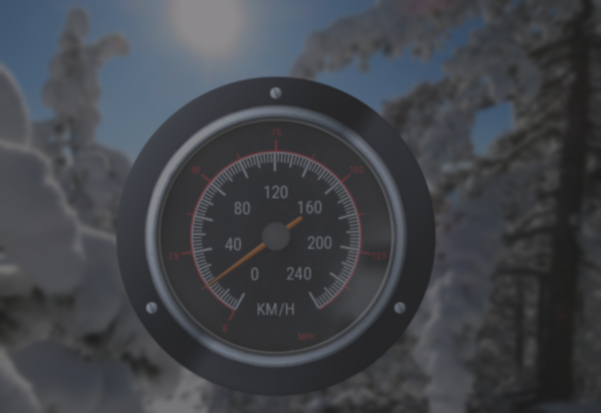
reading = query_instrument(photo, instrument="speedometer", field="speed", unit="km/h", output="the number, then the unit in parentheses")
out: 20 (km/h)
